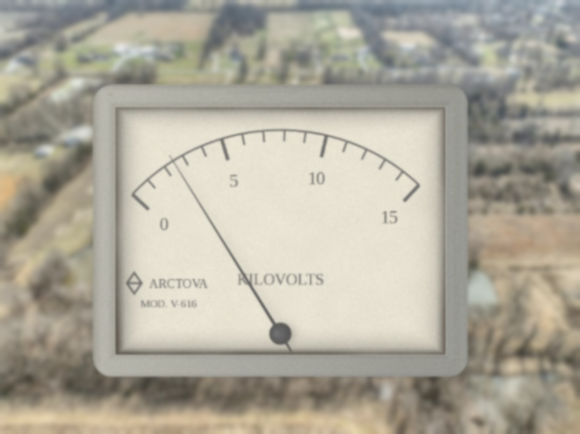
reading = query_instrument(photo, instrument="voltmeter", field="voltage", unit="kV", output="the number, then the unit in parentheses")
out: 2.5 (kV)
